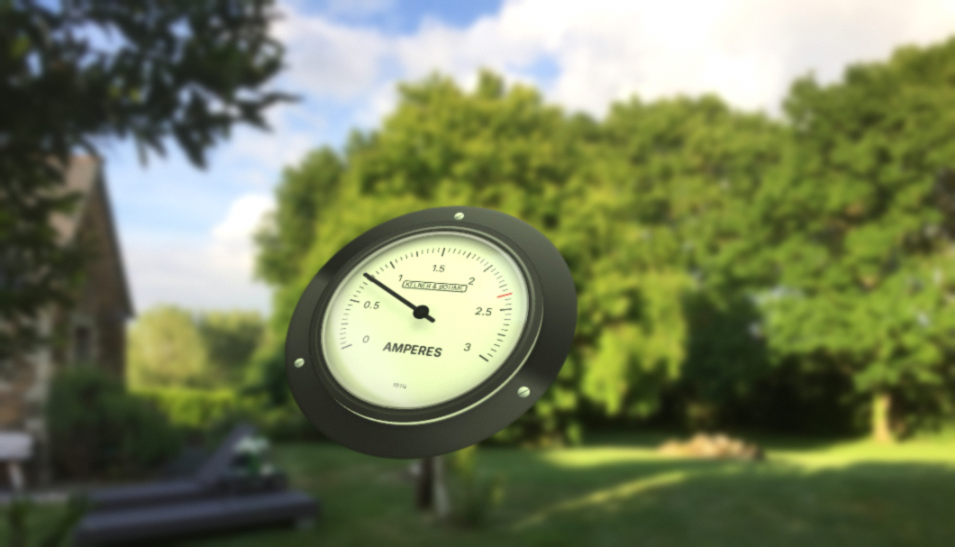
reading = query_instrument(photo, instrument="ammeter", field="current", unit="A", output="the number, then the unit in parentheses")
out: 0.75 (A)
